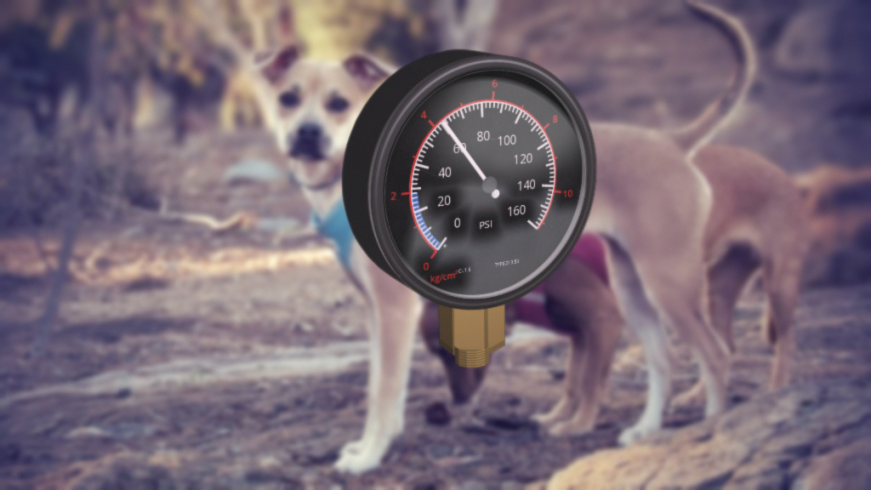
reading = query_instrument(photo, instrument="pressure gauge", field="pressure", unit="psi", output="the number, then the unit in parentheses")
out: 60 (psi)
